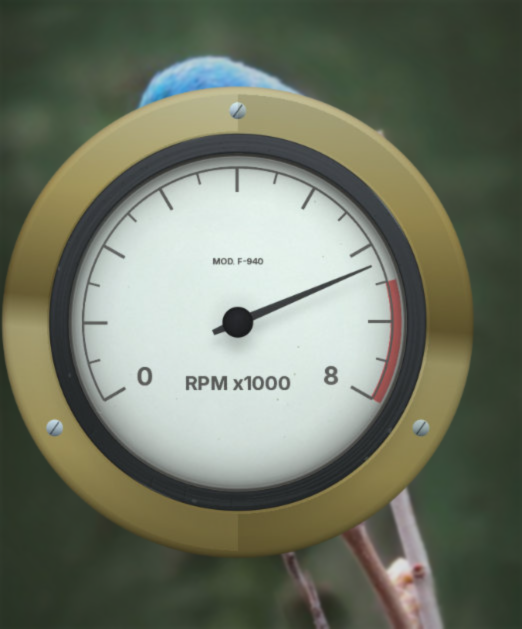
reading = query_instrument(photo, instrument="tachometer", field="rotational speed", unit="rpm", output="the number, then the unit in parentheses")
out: 6250 (rpm)
